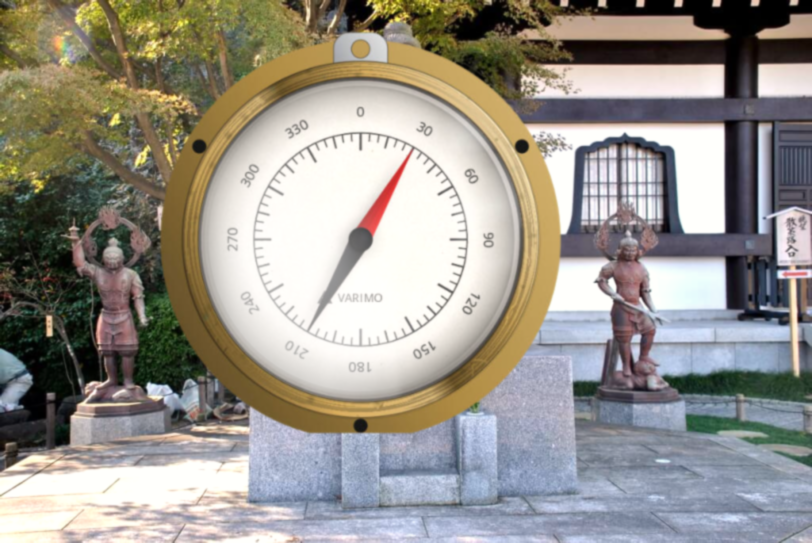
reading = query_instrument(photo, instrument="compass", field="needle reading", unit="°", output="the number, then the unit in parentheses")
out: 30 (°)
